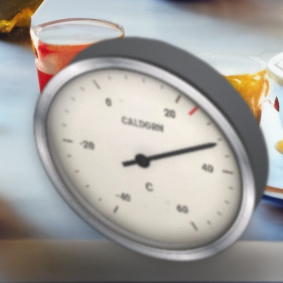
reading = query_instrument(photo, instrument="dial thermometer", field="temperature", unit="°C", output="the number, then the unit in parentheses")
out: 32 (°C)
